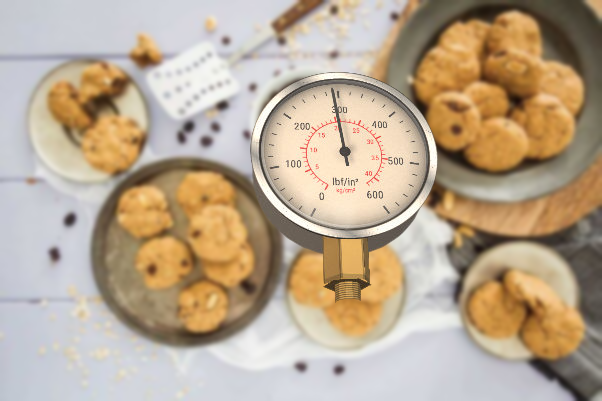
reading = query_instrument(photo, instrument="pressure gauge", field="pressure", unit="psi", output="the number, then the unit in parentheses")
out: 290 (psi)
